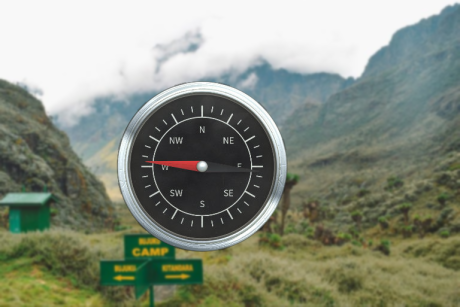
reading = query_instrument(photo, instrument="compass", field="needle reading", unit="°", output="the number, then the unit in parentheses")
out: 275 (°)
